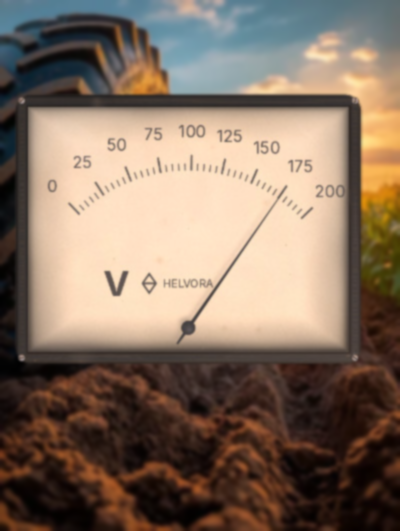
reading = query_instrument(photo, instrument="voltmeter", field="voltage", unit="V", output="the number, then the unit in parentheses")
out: 175 (V)
